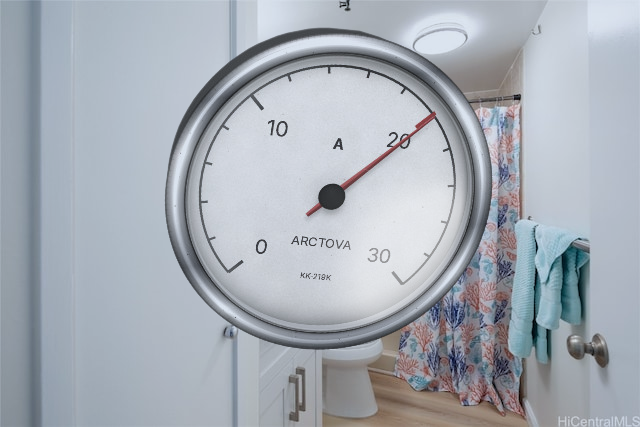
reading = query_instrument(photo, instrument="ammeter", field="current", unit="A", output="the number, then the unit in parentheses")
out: 20 (A)
